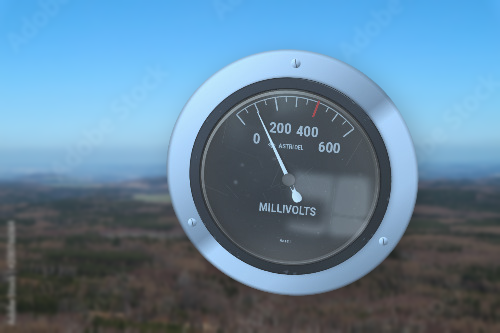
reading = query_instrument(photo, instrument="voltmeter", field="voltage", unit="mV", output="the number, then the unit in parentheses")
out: 100 (mV)
